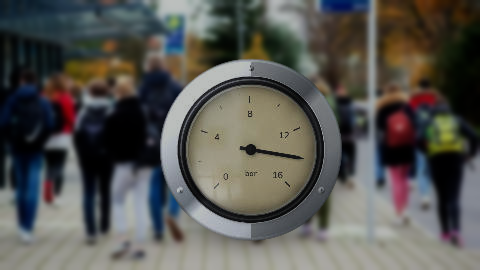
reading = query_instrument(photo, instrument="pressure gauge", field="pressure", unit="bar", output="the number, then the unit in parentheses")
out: 14 (bar)
